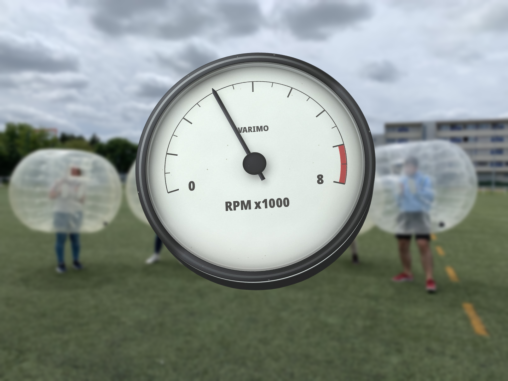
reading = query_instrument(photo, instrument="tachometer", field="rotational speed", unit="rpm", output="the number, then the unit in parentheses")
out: 3000 (rpm)
